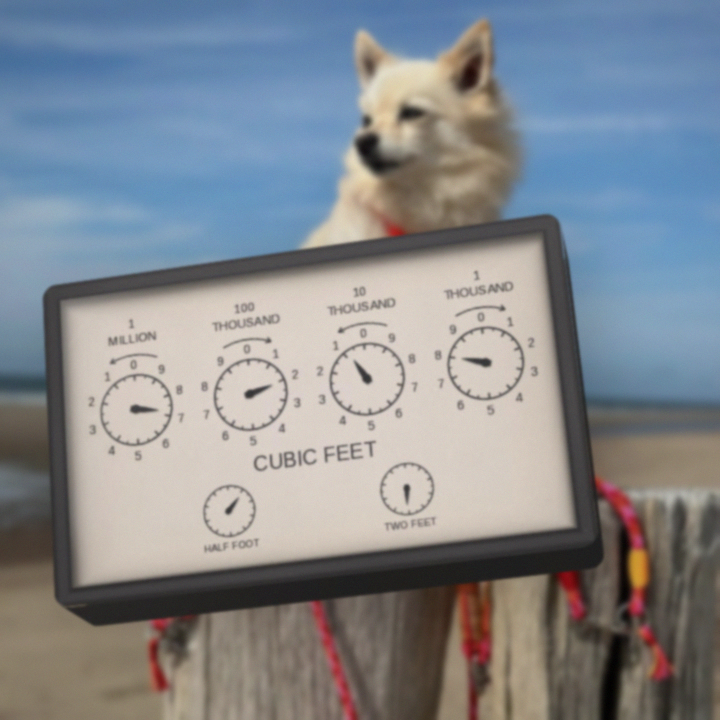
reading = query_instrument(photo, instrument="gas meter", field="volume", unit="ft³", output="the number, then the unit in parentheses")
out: 720800 (ft³)
